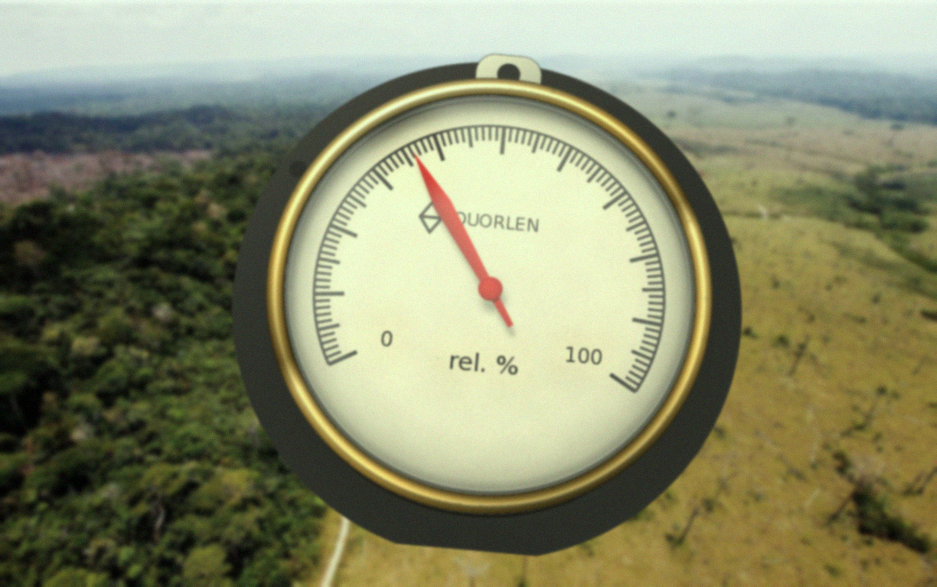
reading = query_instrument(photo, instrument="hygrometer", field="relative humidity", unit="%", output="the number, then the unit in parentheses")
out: 36 (%)
